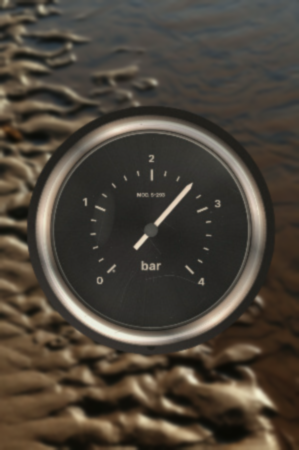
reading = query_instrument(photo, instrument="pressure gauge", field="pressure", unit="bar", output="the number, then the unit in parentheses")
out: 2.6 (bar)
